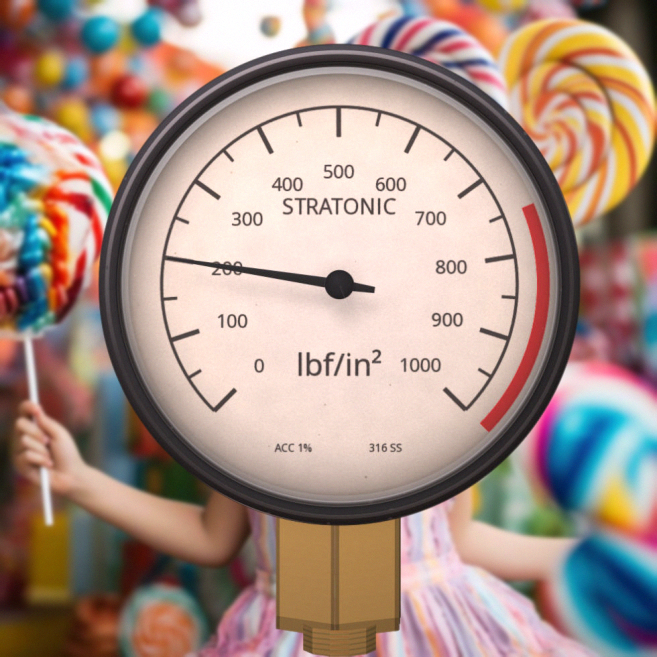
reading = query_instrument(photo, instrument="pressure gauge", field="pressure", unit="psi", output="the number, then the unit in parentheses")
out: 200 (psi)
